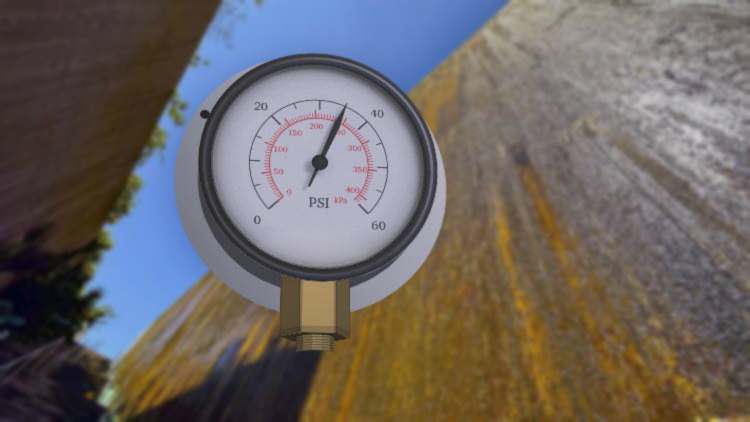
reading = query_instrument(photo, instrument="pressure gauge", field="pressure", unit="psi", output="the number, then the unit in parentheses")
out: 35 (psi)
